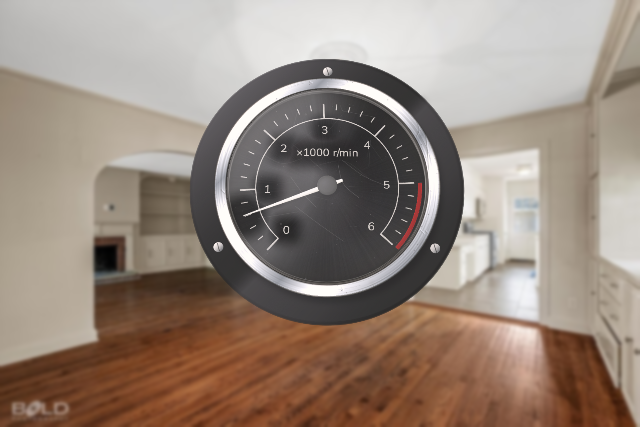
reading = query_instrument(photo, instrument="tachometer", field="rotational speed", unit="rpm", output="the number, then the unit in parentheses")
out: 600 (rpm)
